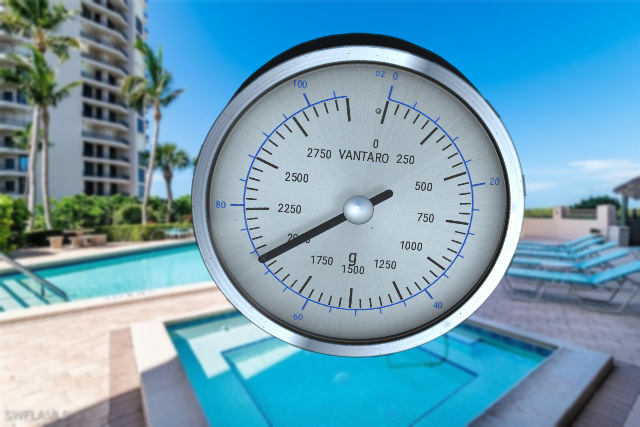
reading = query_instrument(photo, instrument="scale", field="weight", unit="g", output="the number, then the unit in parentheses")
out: 2000 (g)
